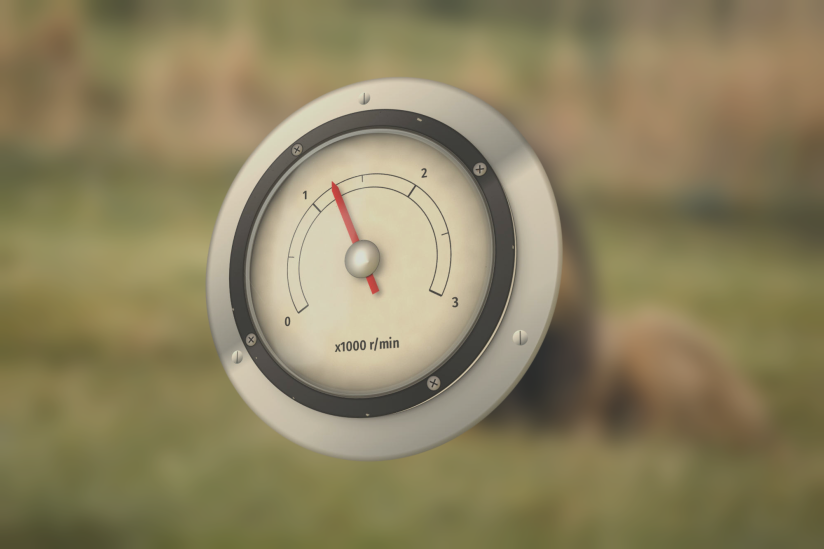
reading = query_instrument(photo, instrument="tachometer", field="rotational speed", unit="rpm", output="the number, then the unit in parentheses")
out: 1250 (rpm)
